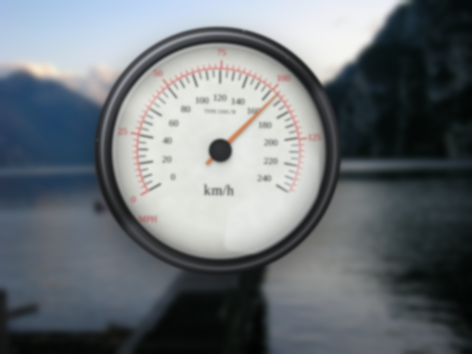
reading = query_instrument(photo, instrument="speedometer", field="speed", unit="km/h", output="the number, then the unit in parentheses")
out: 165 (km/h)
